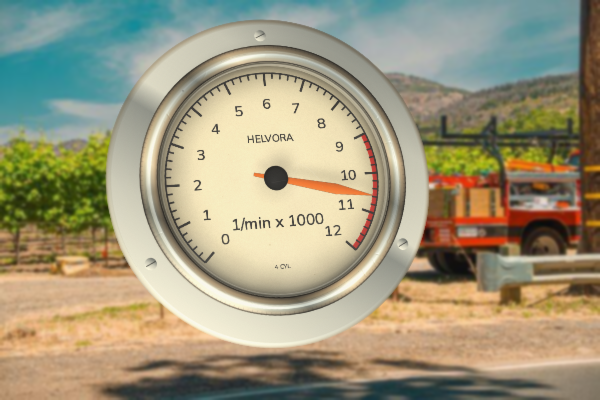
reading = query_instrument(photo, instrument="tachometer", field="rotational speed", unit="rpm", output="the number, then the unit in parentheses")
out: 10600 (rpm)
